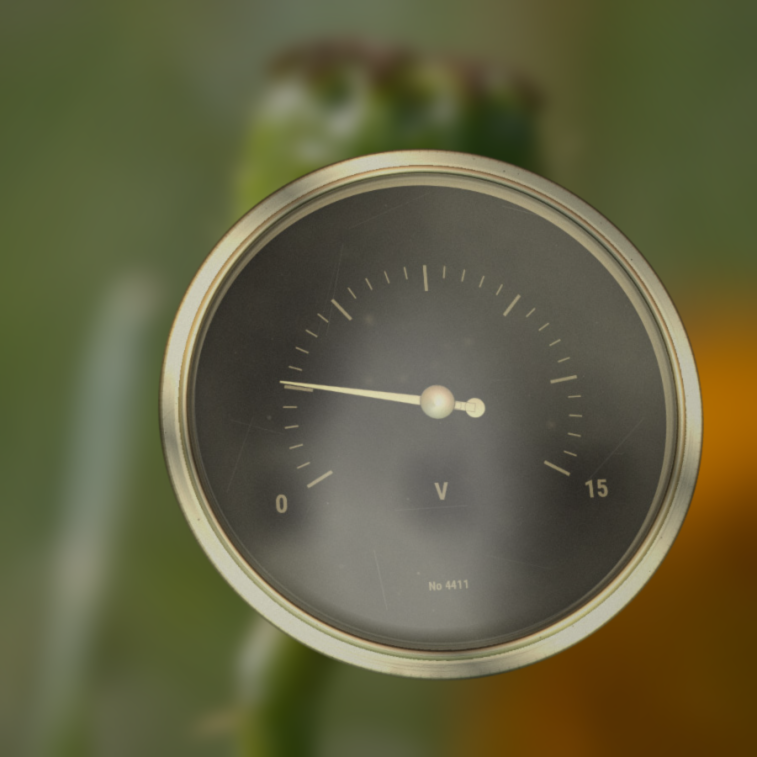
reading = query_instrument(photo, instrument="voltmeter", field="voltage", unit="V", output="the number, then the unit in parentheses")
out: 2.5 (V)
